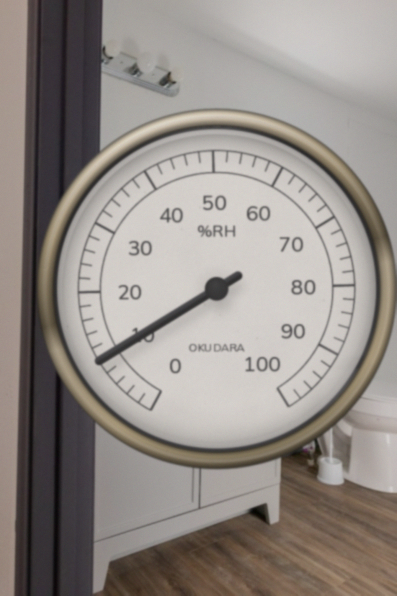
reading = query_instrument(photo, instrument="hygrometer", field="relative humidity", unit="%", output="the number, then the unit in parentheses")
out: 10 (%)
